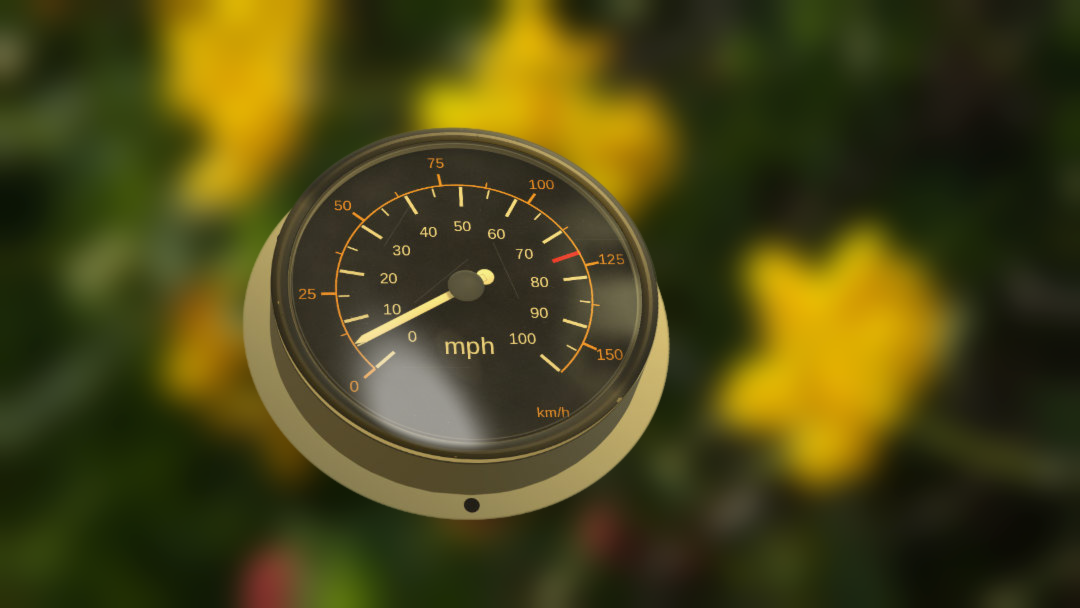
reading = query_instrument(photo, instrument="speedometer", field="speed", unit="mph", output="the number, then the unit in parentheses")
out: 5 (mph)
